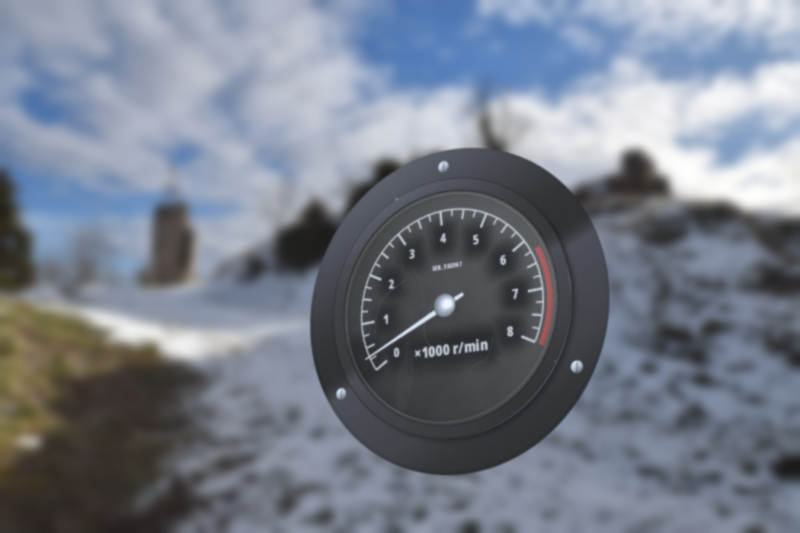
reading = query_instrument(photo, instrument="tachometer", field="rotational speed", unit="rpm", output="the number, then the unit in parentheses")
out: 250 (rpm)
